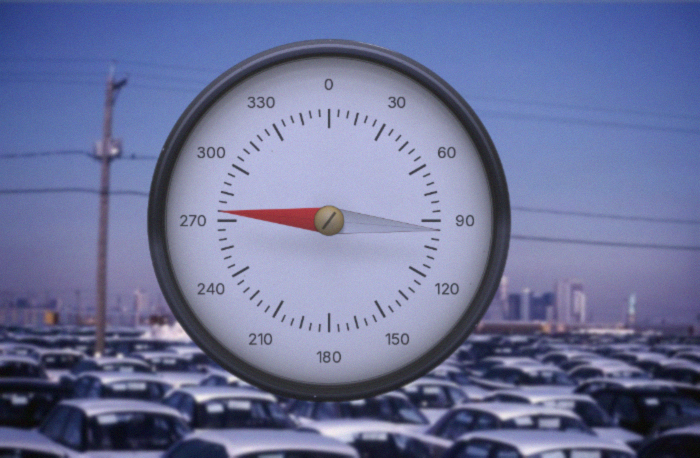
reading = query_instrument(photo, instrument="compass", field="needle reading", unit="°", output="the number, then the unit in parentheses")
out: 275 (°)
